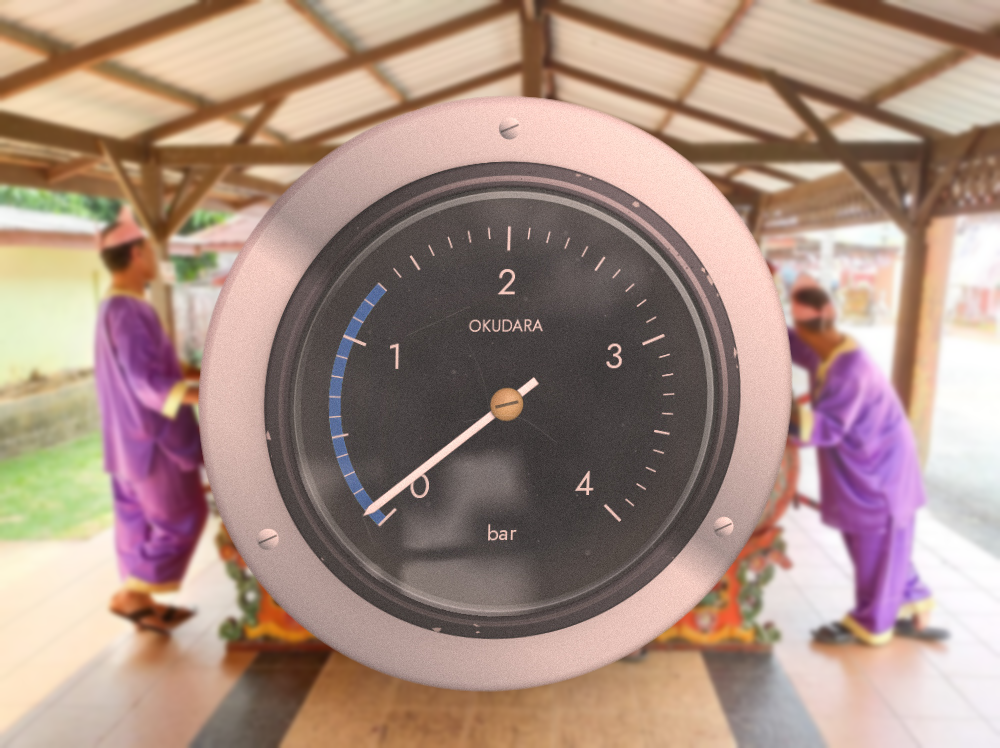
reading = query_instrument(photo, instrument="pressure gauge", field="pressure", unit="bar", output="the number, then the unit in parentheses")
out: 0.1 (bar)
